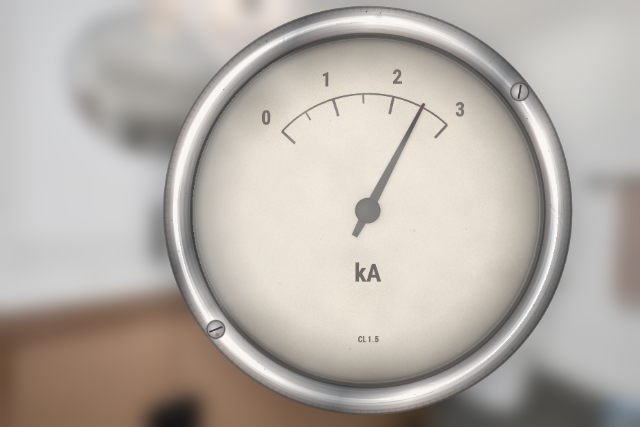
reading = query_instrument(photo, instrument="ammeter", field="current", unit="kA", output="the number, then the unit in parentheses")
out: 2.5 (kA)
